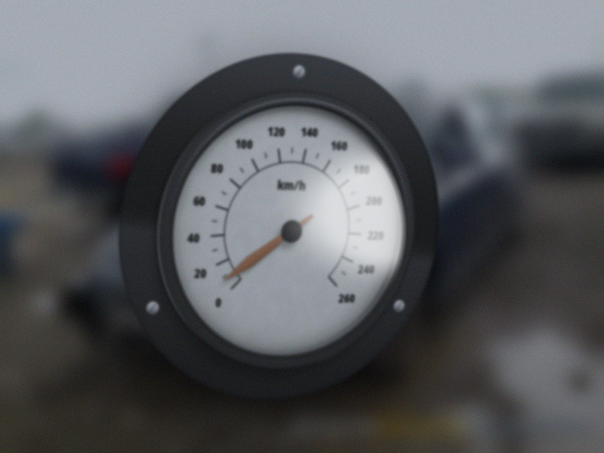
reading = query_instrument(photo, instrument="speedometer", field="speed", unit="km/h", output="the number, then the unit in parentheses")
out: 10 (km/h)
